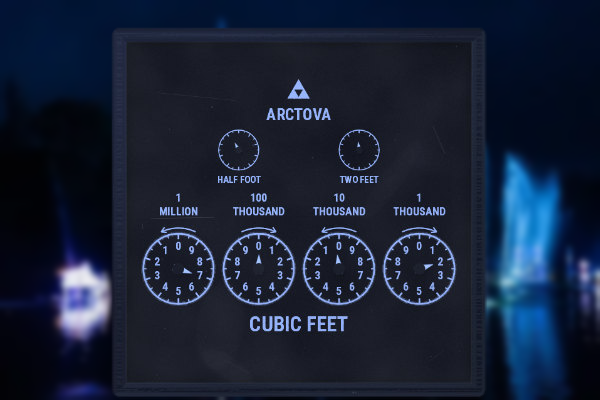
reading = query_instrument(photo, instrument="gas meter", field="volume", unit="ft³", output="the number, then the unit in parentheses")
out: 700200 (ft³)
